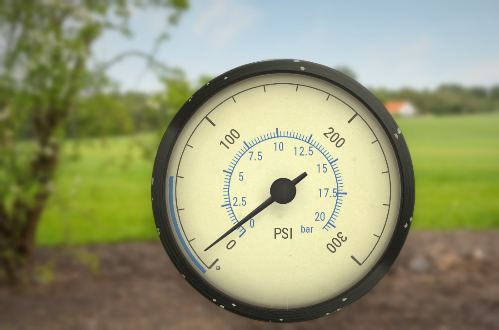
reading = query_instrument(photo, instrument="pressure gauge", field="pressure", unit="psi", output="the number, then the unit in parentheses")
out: 10 (psi)
